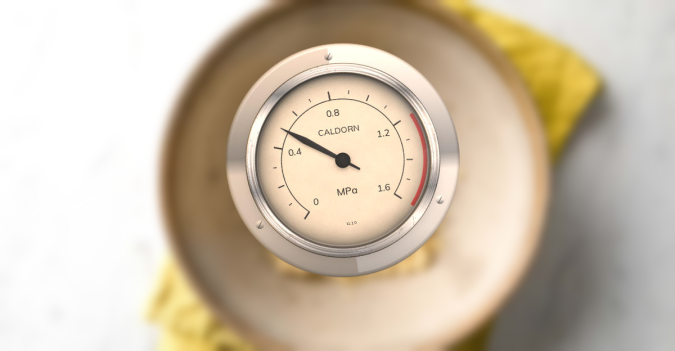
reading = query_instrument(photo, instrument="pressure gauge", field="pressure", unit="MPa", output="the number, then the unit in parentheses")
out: 0.5 (MPa)
